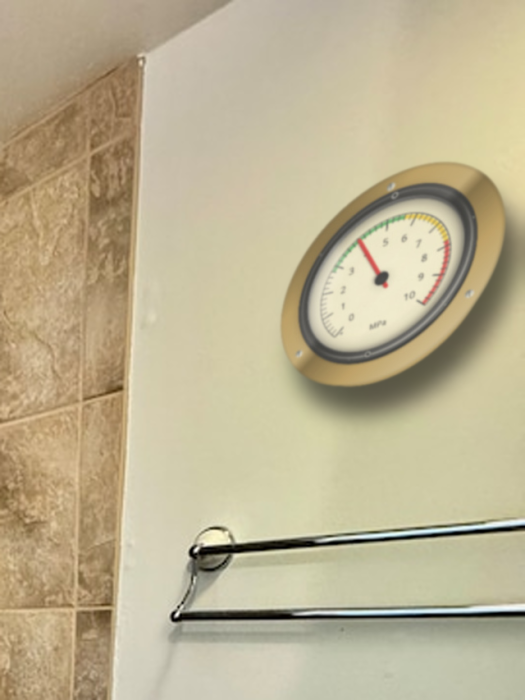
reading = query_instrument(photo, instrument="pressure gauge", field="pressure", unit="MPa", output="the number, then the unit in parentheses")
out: 4 (MPa)
